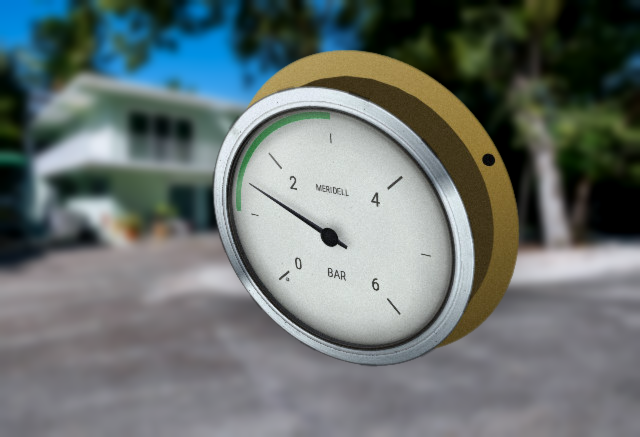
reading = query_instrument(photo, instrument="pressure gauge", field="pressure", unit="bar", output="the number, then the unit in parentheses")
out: 1.5 (bar)
